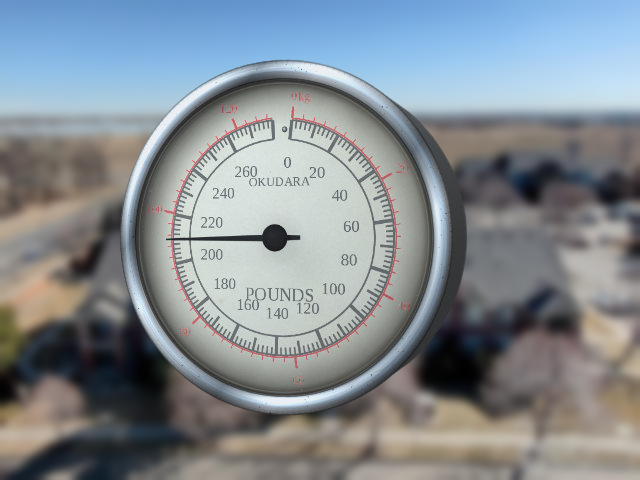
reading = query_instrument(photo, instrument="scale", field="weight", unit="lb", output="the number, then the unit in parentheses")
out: 210 (lb)
